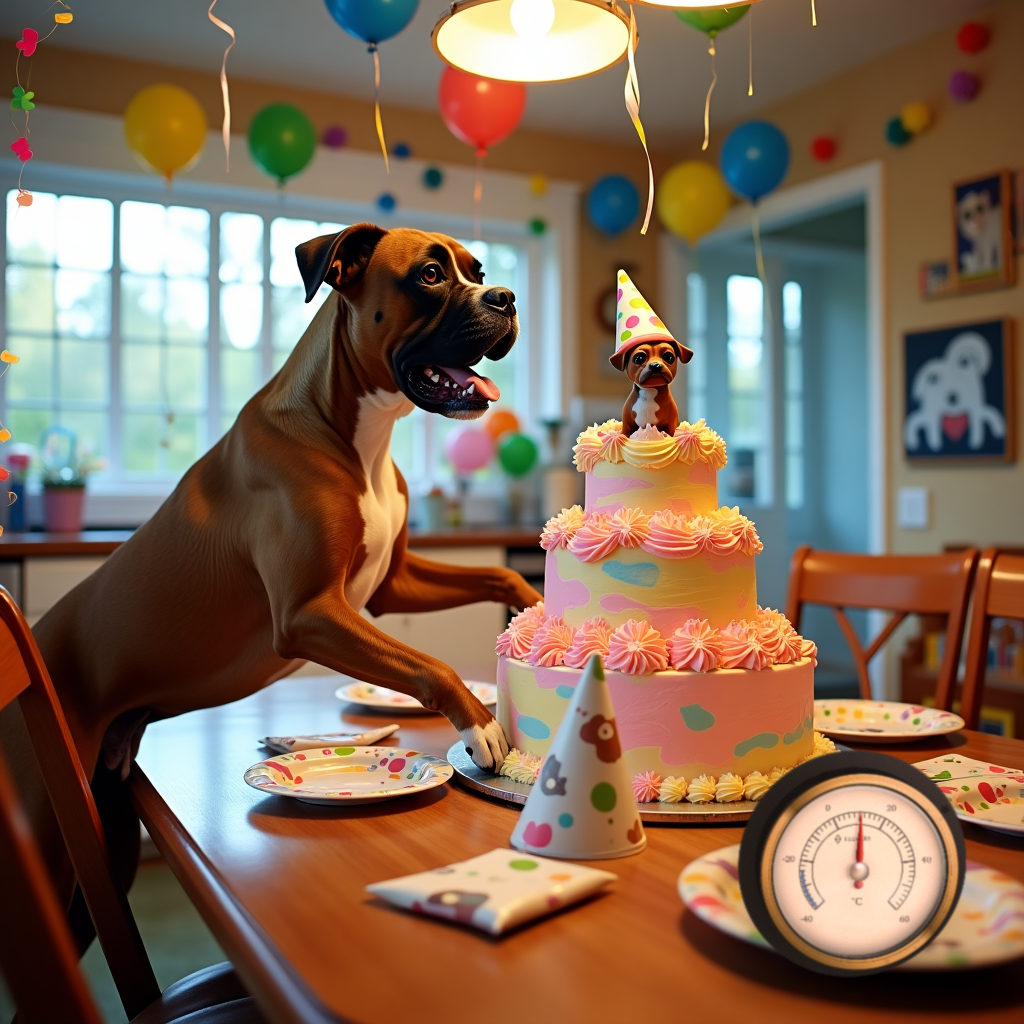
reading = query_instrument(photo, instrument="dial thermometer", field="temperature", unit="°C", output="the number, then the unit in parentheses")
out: 10 (°C)
